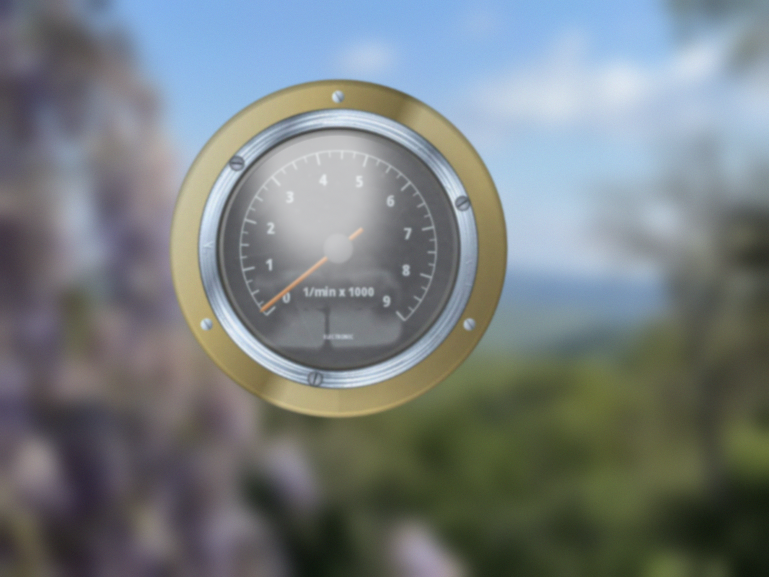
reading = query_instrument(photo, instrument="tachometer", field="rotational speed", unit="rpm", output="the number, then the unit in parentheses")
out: 125 (rpm)
